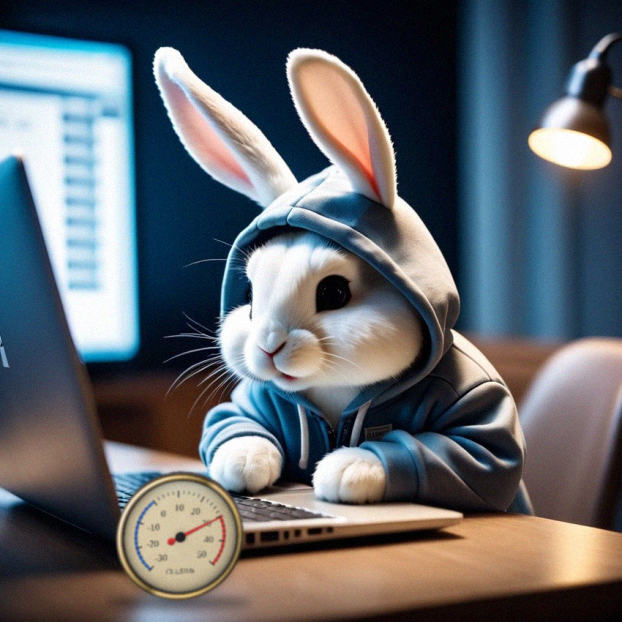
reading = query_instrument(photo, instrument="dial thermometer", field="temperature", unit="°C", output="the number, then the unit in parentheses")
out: 30 (°C)
